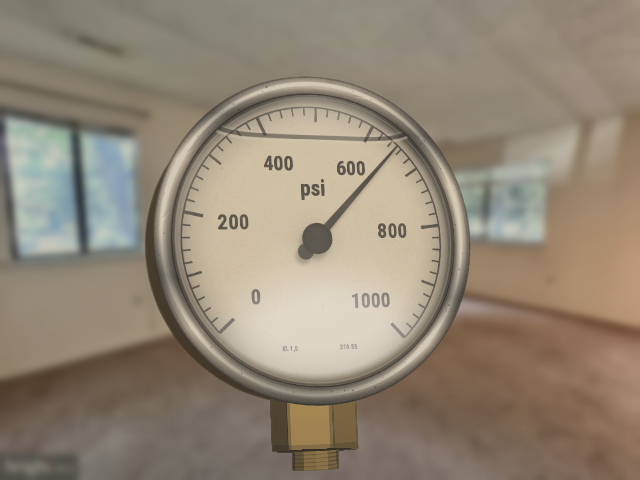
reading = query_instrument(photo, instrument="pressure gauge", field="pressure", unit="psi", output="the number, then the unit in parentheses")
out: 650 (psi)
